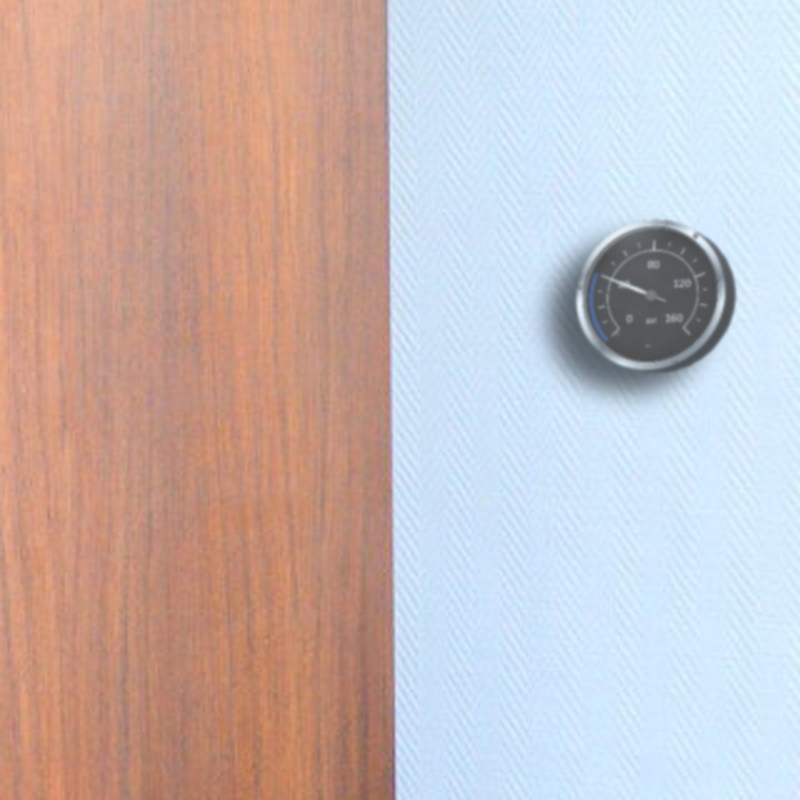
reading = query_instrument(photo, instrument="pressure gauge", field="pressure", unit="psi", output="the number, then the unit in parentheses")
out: 40 (psi)
